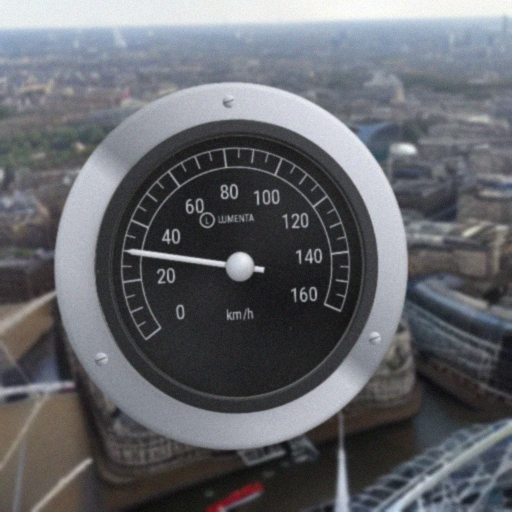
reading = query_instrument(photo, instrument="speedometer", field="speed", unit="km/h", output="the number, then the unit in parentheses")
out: 30 (km/h)
